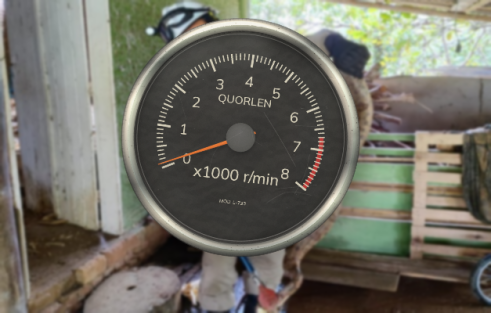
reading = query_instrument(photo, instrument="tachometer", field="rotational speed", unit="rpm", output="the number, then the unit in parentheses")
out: 100 (rpm)
